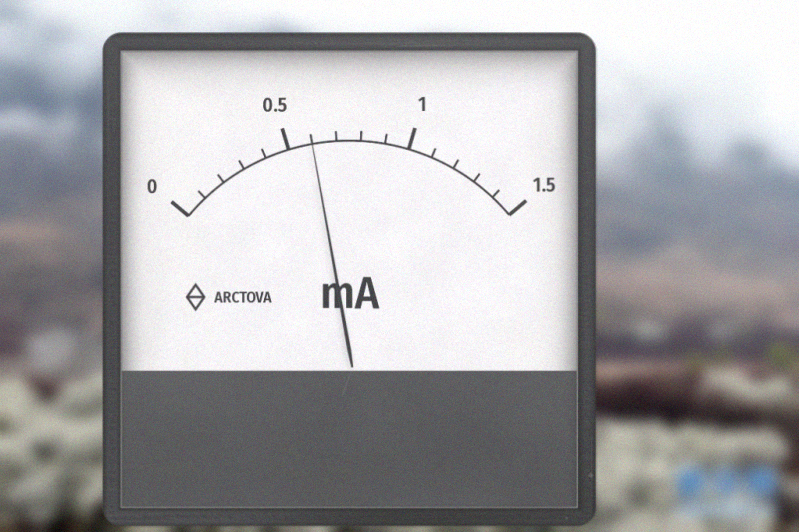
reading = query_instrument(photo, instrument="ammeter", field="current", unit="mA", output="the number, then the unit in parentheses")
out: 0.6 (mA)
